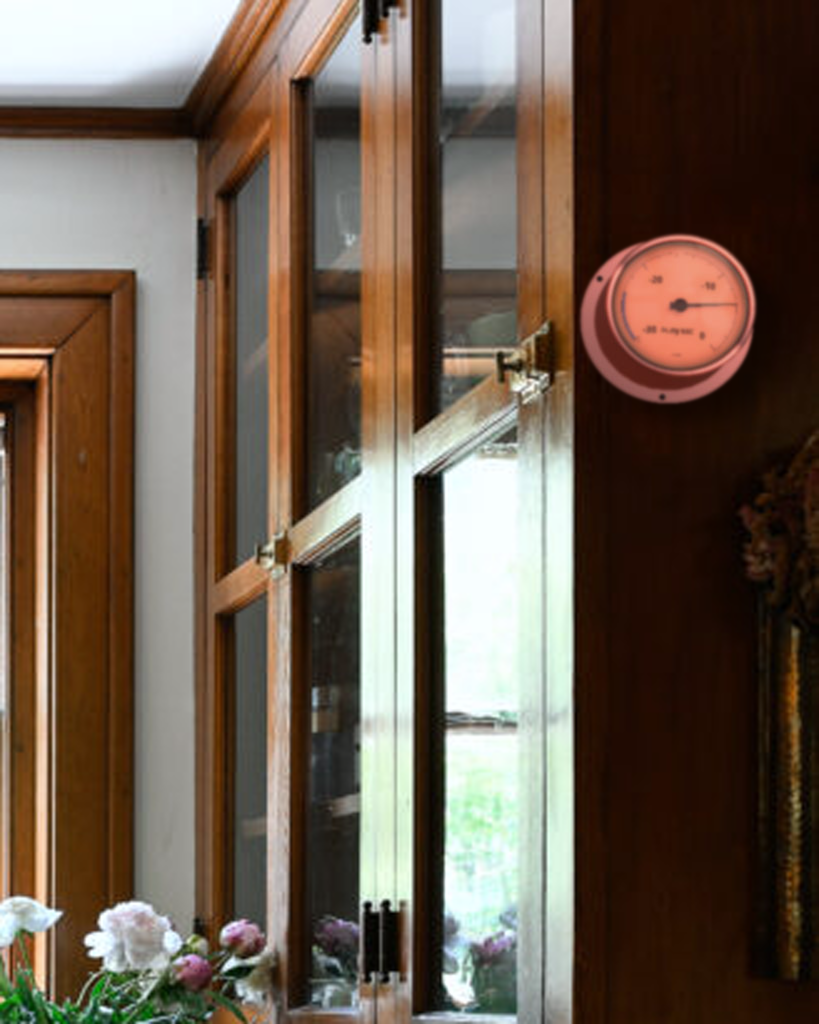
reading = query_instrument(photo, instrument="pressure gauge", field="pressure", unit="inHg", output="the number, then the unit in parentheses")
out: -6 (inHg)
